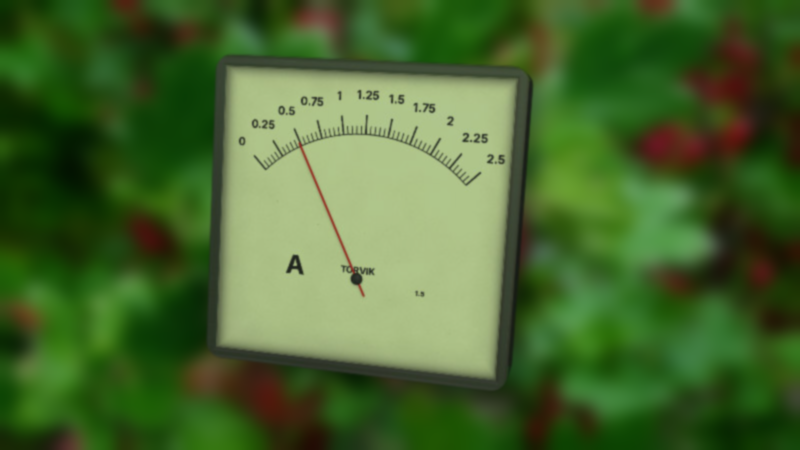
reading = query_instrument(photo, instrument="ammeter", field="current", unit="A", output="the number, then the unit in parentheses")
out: 0.5 (A)
